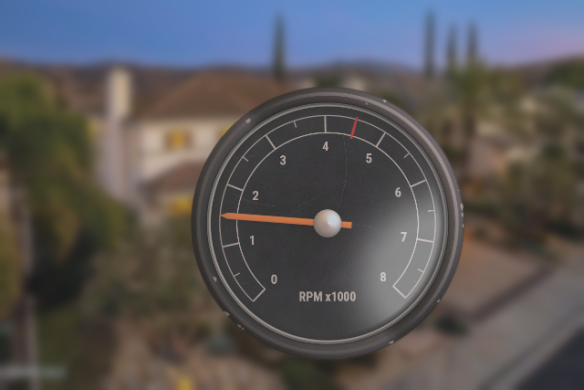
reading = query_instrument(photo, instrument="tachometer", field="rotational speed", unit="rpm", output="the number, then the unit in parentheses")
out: 1500 (rpm)
